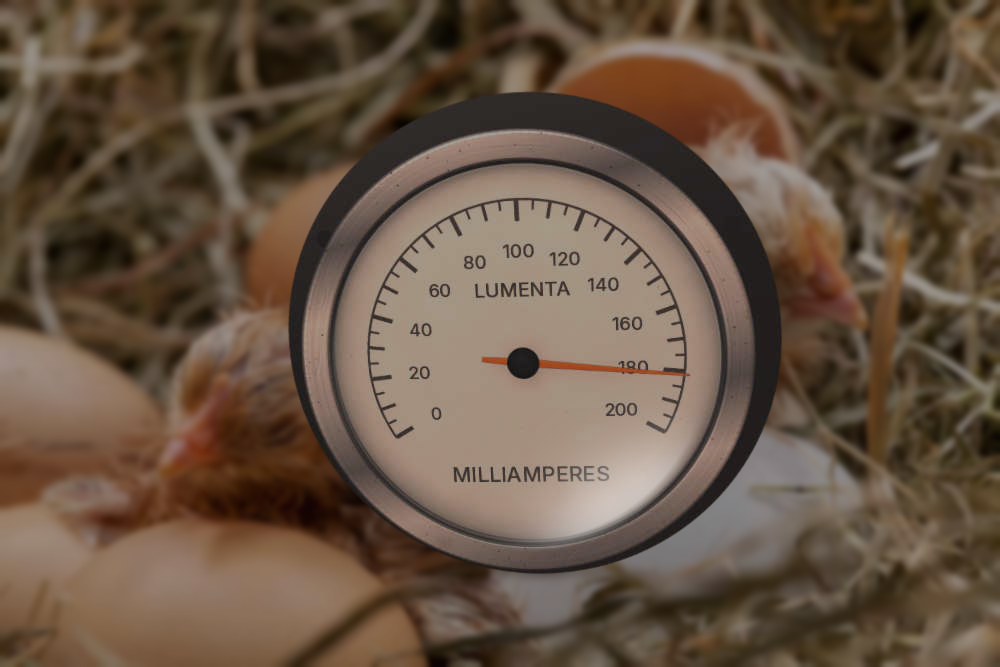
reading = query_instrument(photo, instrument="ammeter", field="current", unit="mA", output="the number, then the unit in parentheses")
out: 180 (mA)
